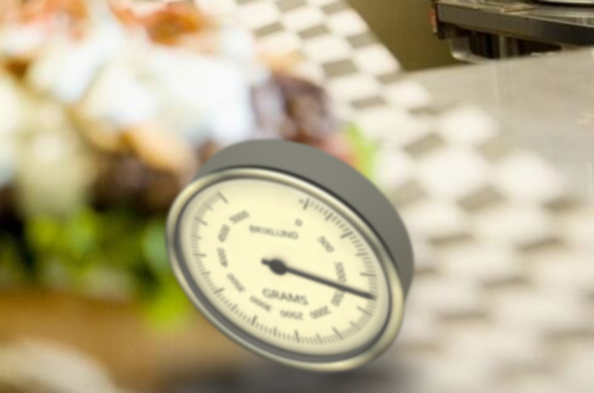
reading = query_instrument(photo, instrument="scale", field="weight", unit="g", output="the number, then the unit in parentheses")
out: 1250 (g)
